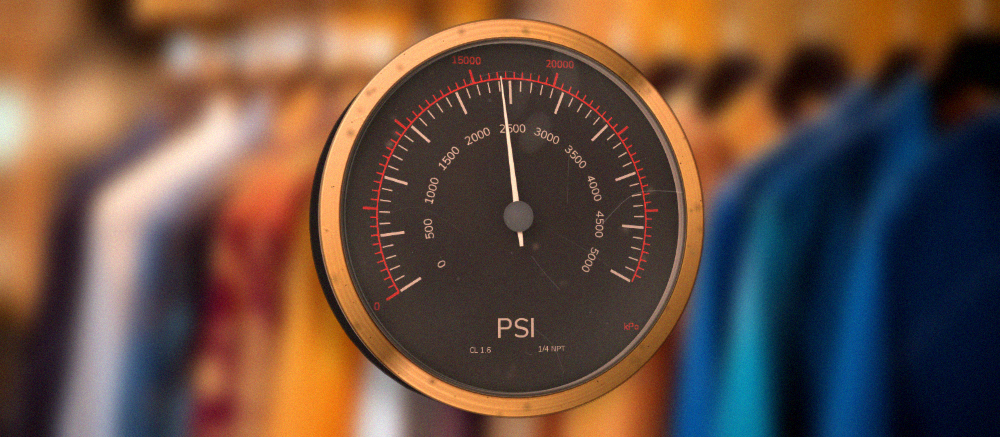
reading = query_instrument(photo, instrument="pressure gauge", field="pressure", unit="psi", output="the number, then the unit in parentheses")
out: 2400 (psi)
